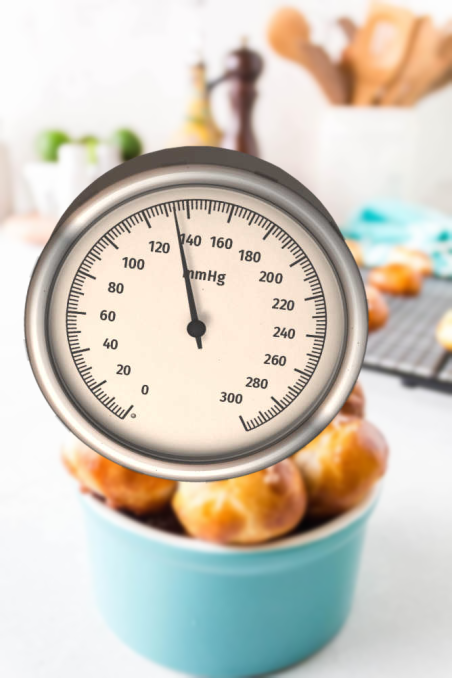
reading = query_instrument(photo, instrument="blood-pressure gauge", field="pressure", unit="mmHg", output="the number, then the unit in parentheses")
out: 134 (mmHg)
